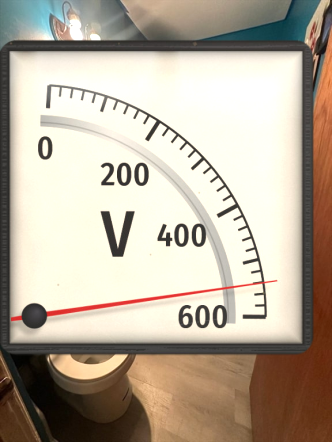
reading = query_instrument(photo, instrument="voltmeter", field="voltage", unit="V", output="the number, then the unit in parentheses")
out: 540 (V)
